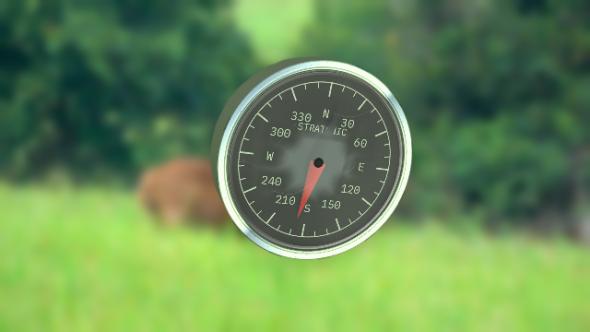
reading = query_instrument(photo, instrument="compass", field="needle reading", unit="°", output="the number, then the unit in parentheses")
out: 190 (°)
